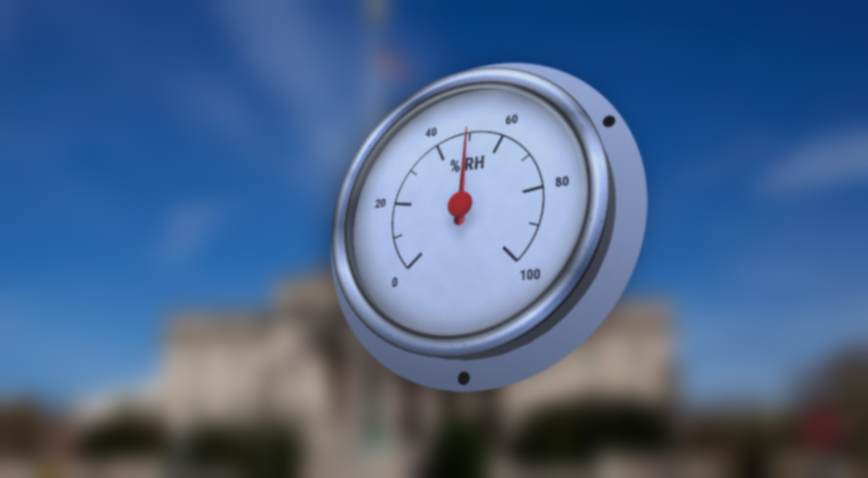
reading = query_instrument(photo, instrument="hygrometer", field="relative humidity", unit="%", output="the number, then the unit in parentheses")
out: 50 (%)
